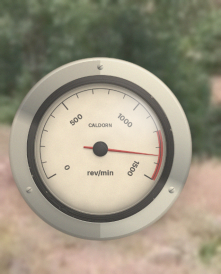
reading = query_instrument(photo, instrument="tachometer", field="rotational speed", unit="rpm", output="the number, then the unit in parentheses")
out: 1350 (rpm)
